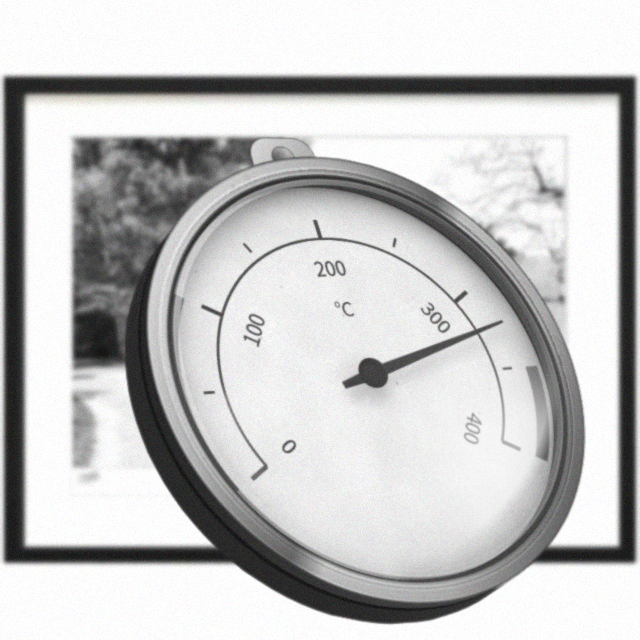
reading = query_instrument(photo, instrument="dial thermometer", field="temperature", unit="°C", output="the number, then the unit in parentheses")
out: 325 (°C)
